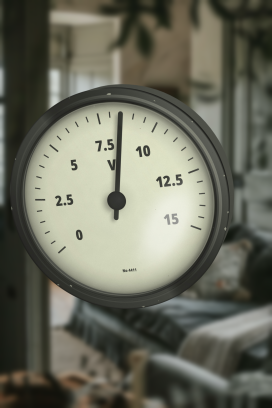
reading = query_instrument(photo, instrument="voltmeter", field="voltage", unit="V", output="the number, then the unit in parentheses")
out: 8.5 (V)
